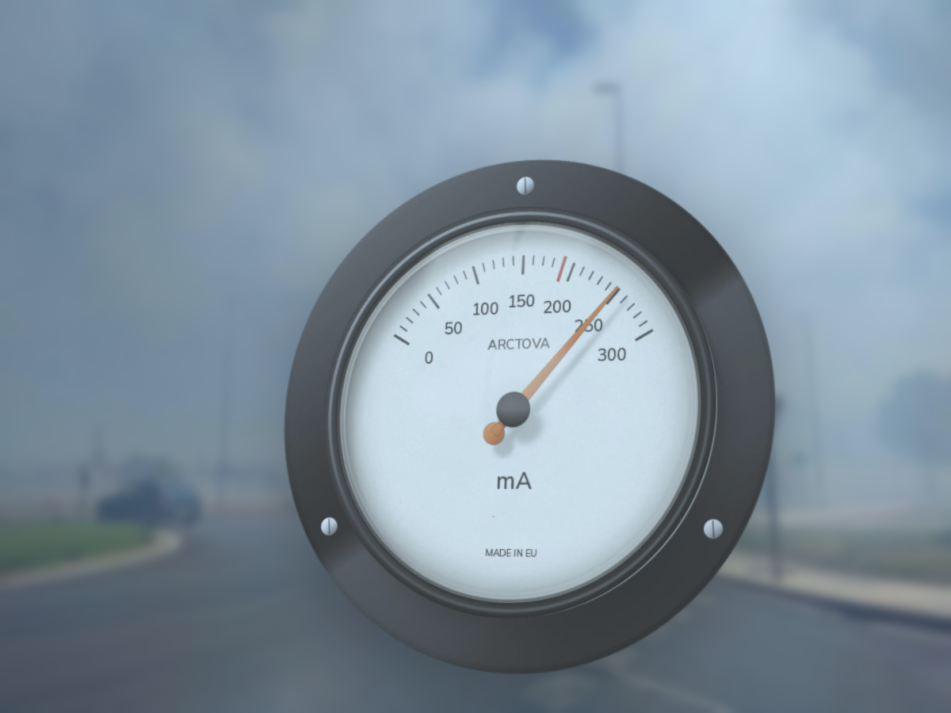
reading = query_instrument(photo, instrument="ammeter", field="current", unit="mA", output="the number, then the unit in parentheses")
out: 250 (mA)
